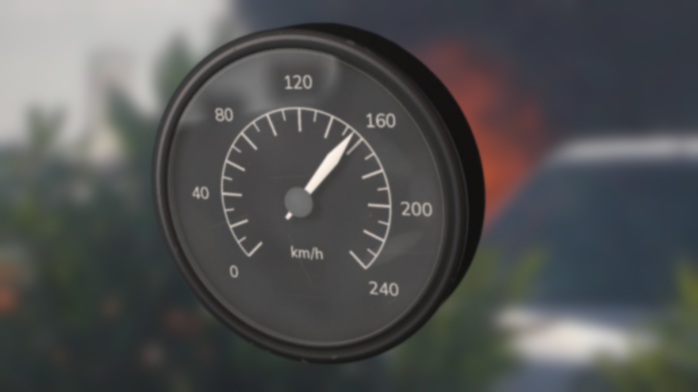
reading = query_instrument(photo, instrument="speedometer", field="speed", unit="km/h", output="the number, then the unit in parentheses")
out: 155 (km/h)
